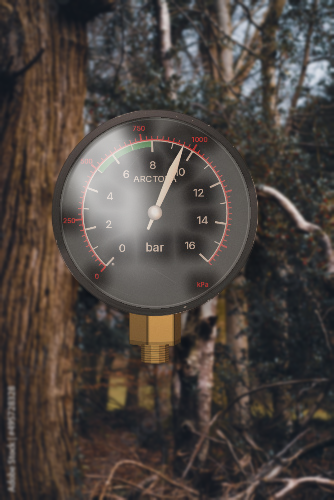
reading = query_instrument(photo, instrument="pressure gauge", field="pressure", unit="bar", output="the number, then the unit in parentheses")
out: 9.5 (bar)
